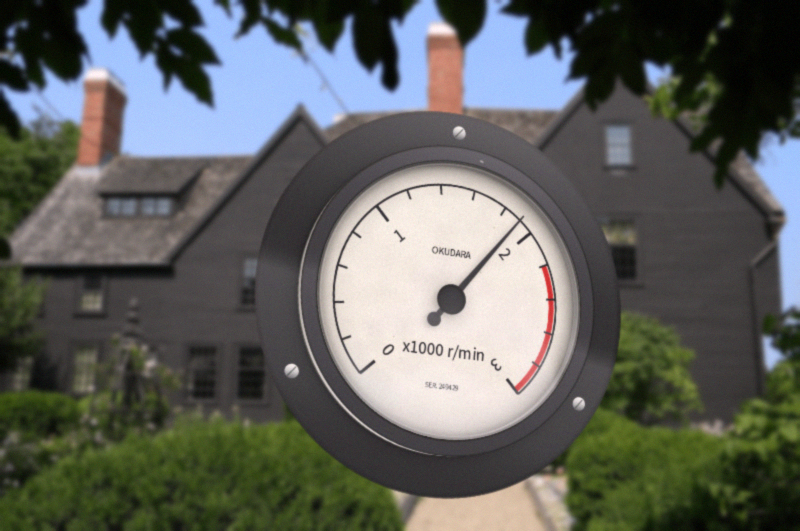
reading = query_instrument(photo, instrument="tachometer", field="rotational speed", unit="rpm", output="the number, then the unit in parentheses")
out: 1900 (rpm)
